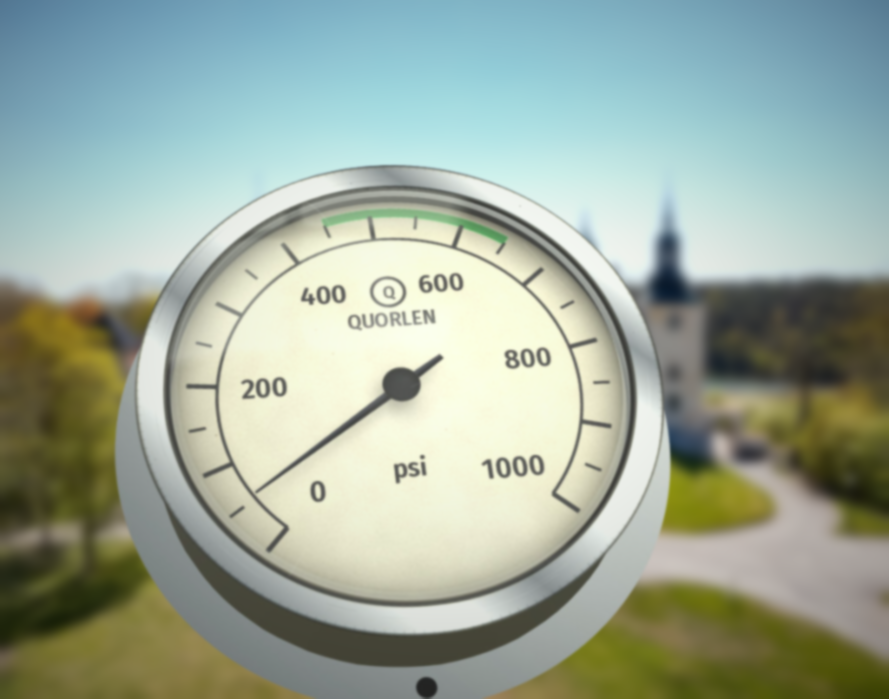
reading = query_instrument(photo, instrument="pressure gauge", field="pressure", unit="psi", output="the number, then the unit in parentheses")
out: 50 (psi)
